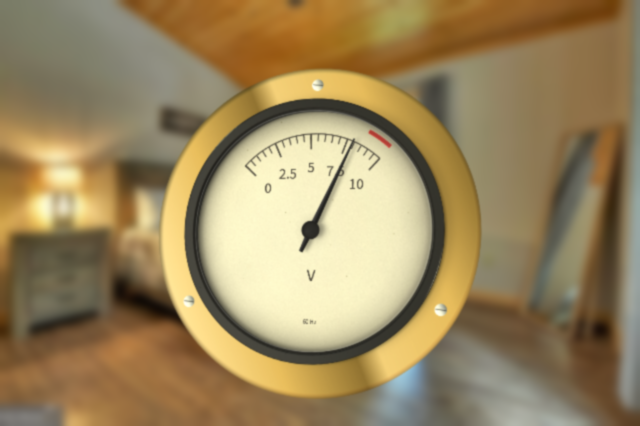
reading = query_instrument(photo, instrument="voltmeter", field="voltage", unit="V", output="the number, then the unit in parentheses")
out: 8 (V)
